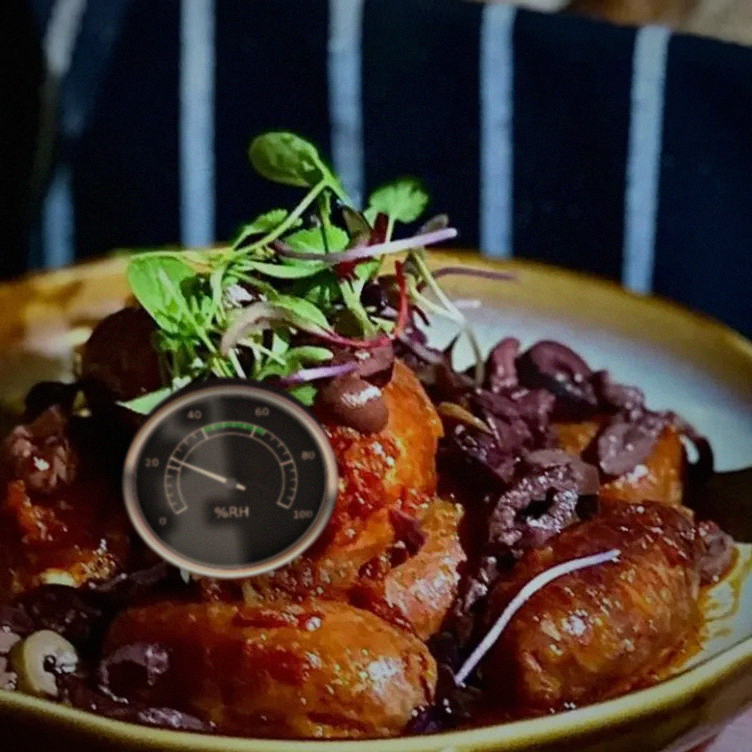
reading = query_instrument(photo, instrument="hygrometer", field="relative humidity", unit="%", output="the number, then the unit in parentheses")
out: 24 (%)
